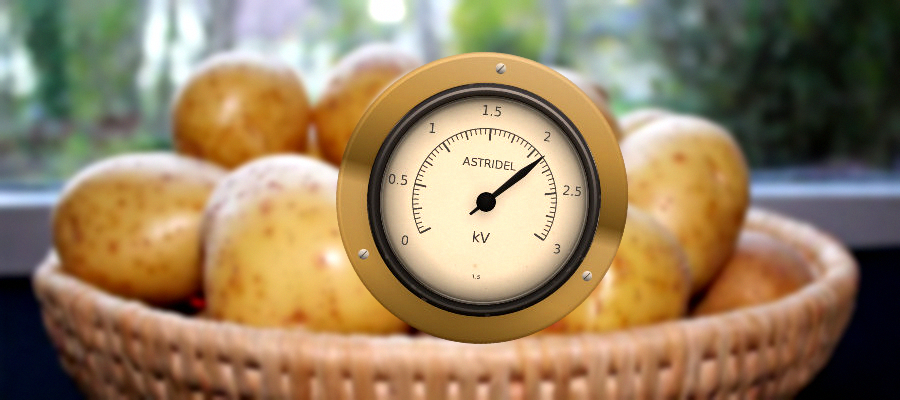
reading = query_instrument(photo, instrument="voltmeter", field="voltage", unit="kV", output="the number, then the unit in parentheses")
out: 2.1 (kV)
